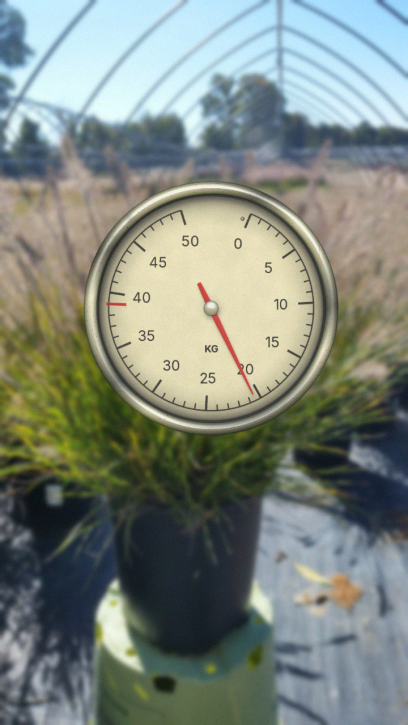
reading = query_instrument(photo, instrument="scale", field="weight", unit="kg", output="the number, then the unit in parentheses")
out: 20.5 (kg)
